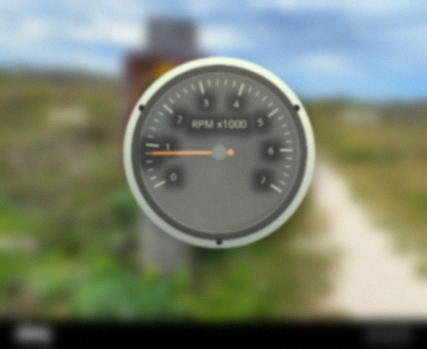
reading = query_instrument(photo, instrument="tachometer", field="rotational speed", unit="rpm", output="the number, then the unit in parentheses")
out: 800 (rpm)
